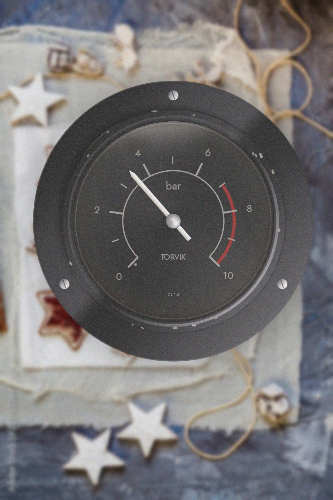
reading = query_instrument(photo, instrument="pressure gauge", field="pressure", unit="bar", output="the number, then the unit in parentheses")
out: 3.5 (bar)
